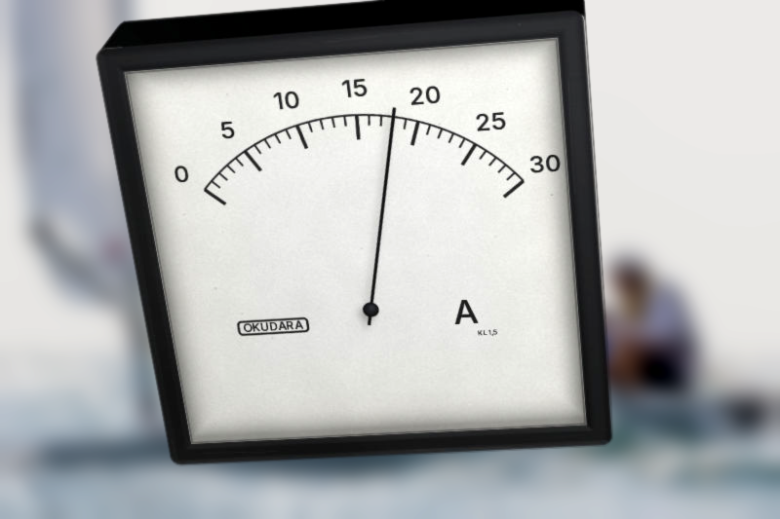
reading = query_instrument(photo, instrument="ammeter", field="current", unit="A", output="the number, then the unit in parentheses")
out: 18 (A)
